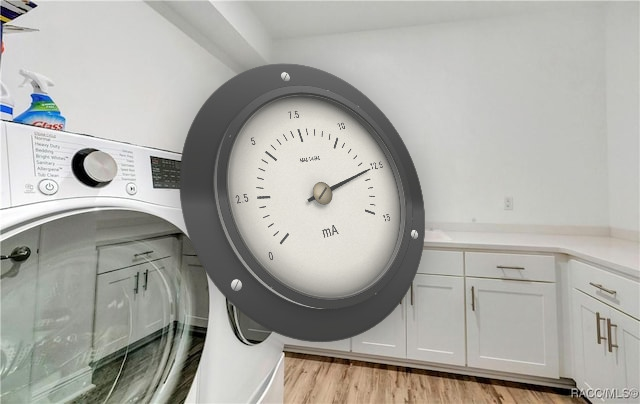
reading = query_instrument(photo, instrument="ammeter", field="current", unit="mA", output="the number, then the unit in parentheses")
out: 12.5 (mA)
